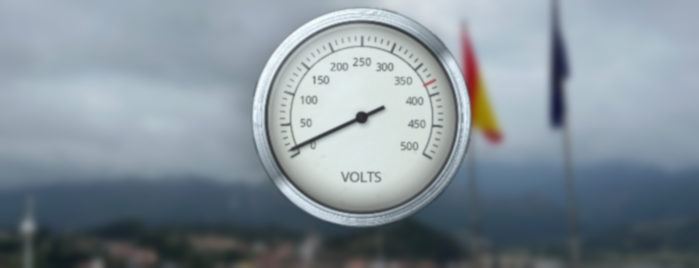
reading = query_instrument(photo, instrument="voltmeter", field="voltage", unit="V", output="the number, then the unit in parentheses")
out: 10 (V)
